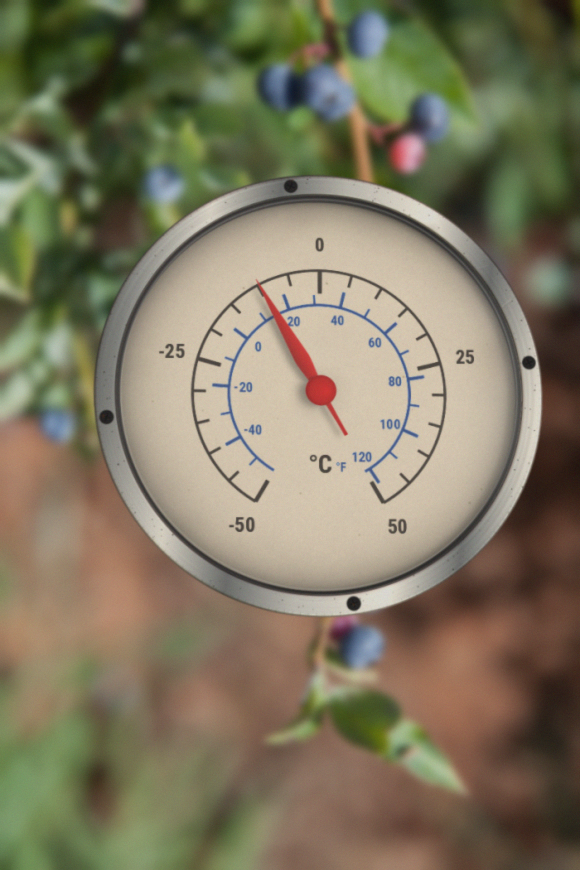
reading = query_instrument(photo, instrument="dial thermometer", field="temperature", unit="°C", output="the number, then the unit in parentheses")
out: -10 (°C)
